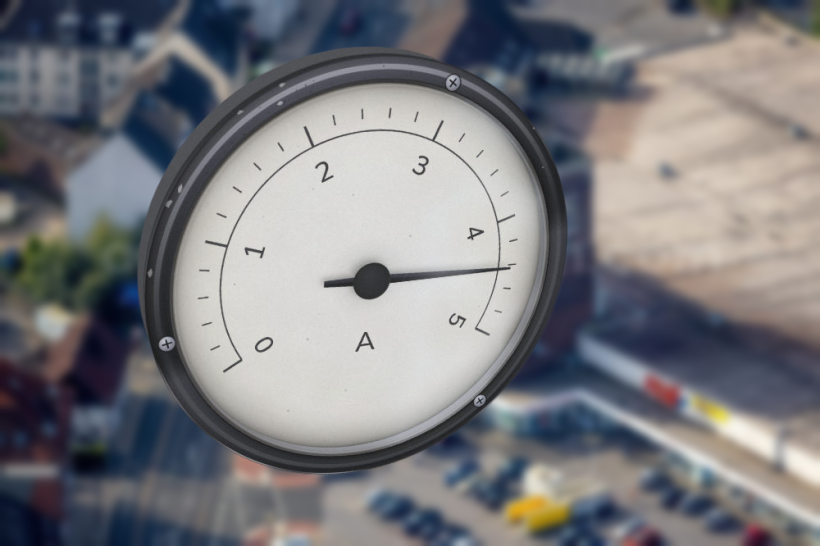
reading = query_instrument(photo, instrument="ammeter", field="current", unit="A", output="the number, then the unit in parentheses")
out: 4.4 (A)
